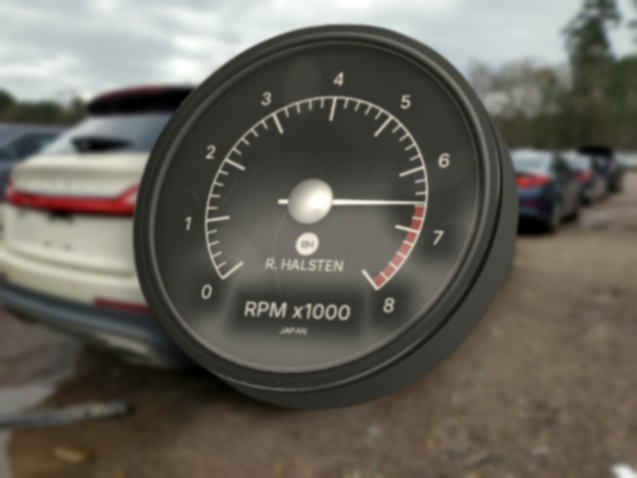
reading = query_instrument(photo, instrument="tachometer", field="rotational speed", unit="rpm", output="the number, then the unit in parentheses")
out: 6600 (rpm)
